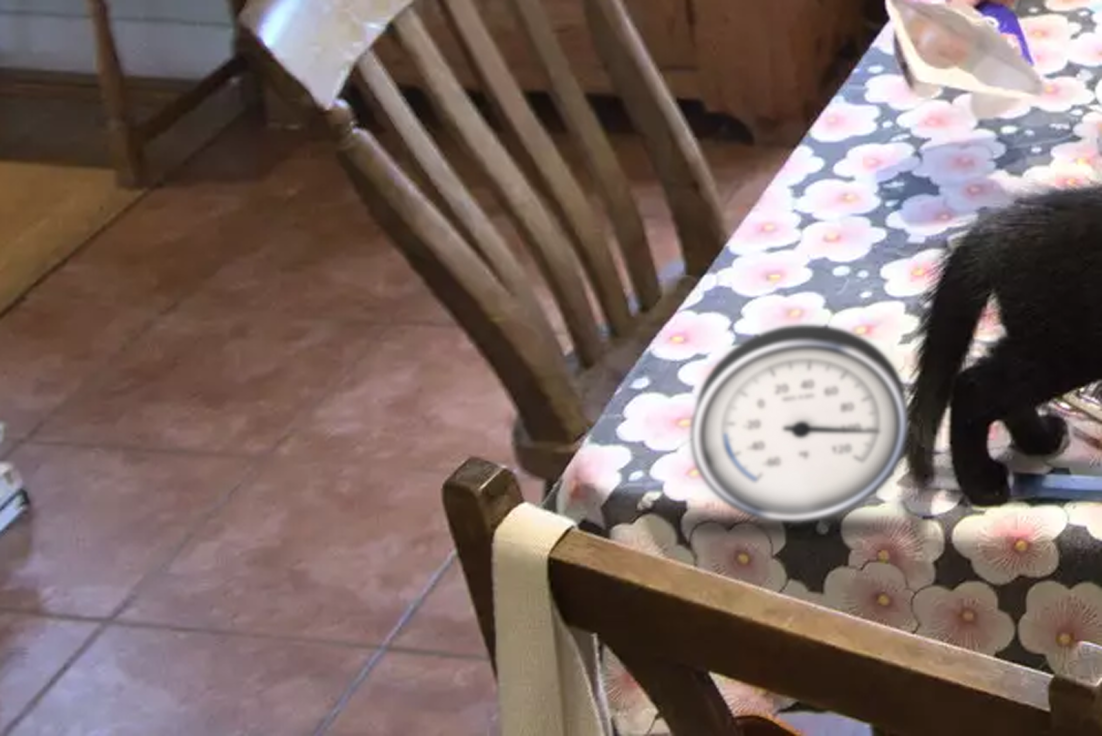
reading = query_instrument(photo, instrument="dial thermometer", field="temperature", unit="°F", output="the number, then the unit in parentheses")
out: 100 (°F)
